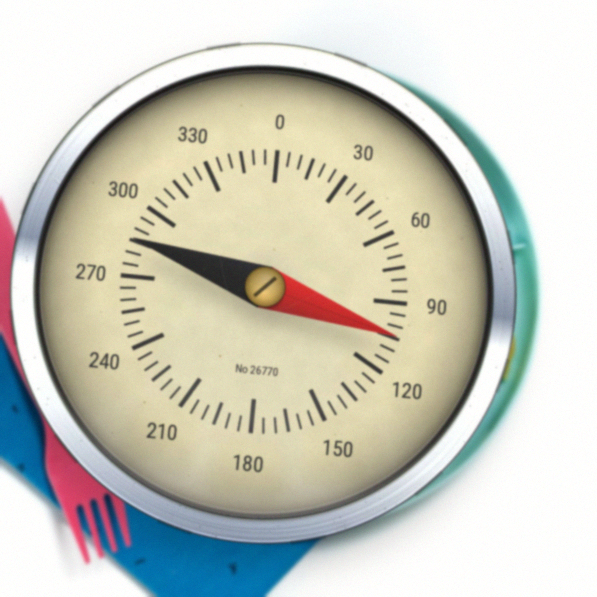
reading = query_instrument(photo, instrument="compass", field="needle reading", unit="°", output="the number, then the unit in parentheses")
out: 105 (°)
